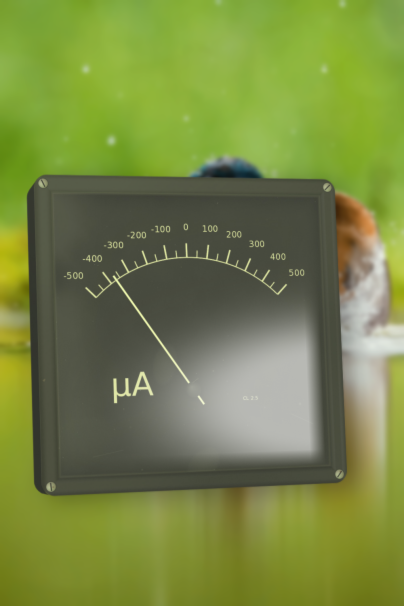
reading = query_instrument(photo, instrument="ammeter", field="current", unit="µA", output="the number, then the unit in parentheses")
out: -375 (µA)
